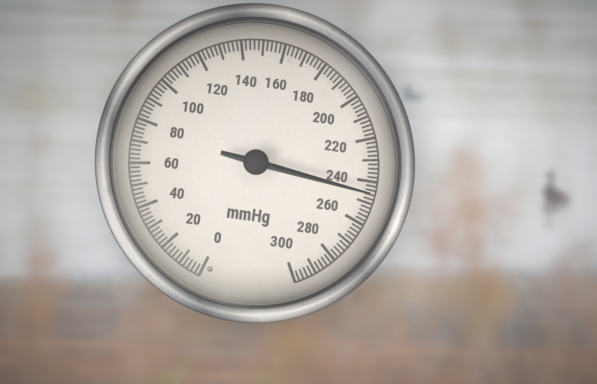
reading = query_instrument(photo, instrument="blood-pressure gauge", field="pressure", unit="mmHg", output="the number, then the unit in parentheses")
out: 246 (mmHg)
